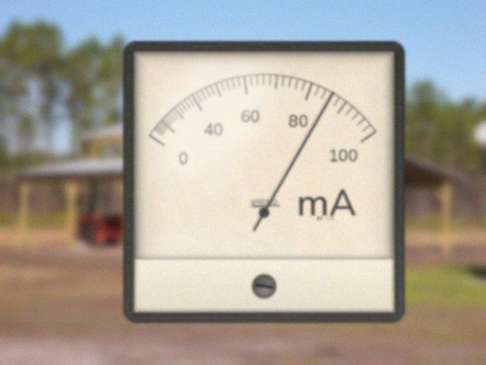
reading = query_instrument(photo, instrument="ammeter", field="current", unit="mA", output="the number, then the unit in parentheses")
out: 86 (mA)
